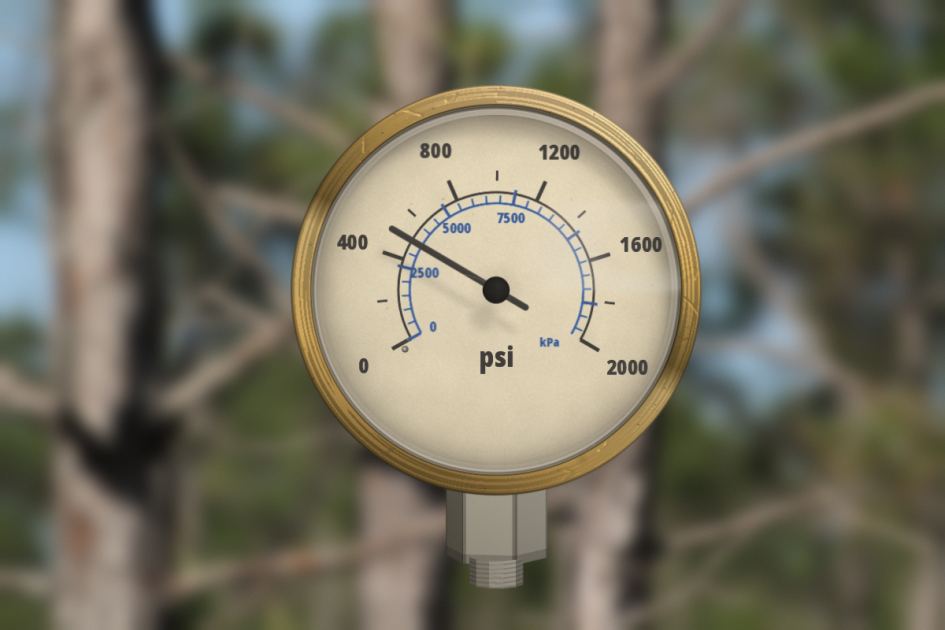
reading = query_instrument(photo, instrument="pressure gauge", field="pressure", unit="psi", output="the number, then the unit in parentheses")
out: 500 (psi)
